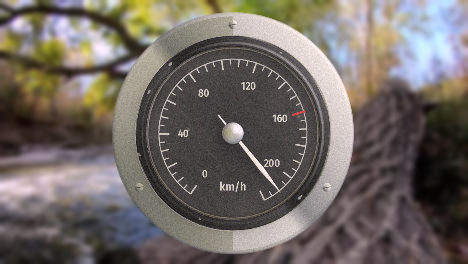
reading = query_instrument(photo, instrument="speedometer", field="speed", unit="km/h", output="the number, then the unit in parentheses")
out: 210 (km/h)
